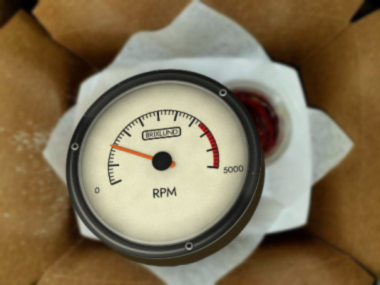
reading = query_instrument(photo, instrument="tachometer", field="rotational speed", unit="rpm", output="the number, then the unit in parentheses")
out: 1000 (rpm)
